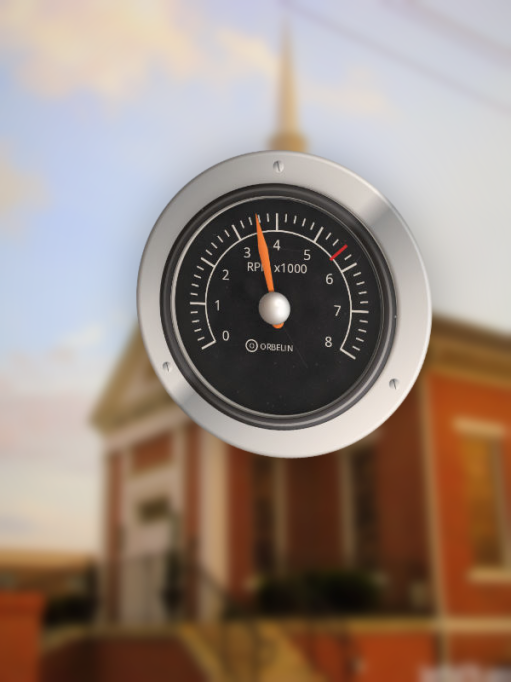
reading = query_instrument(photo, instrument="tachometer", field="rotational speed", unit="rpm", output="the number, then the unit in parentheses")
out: 3600 (rpm)
